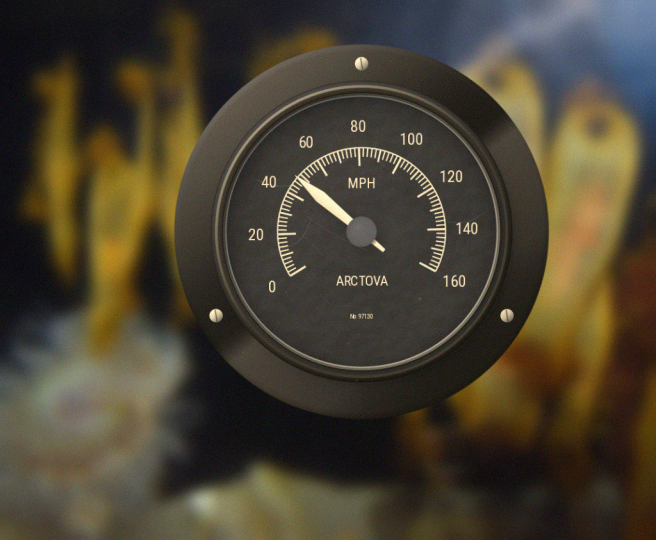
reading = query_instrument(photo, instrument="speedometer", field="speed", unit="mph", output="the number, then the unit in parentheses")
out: 48 (mph)
